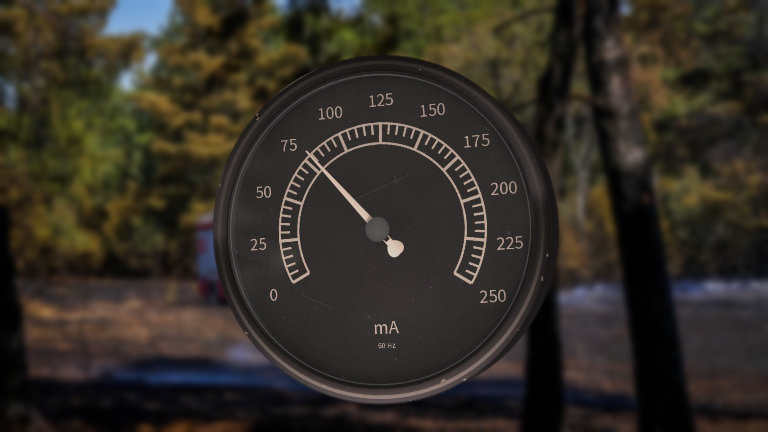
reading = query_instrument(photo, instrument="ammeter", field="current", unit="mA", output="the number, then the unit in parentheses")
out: 80 (mA)
